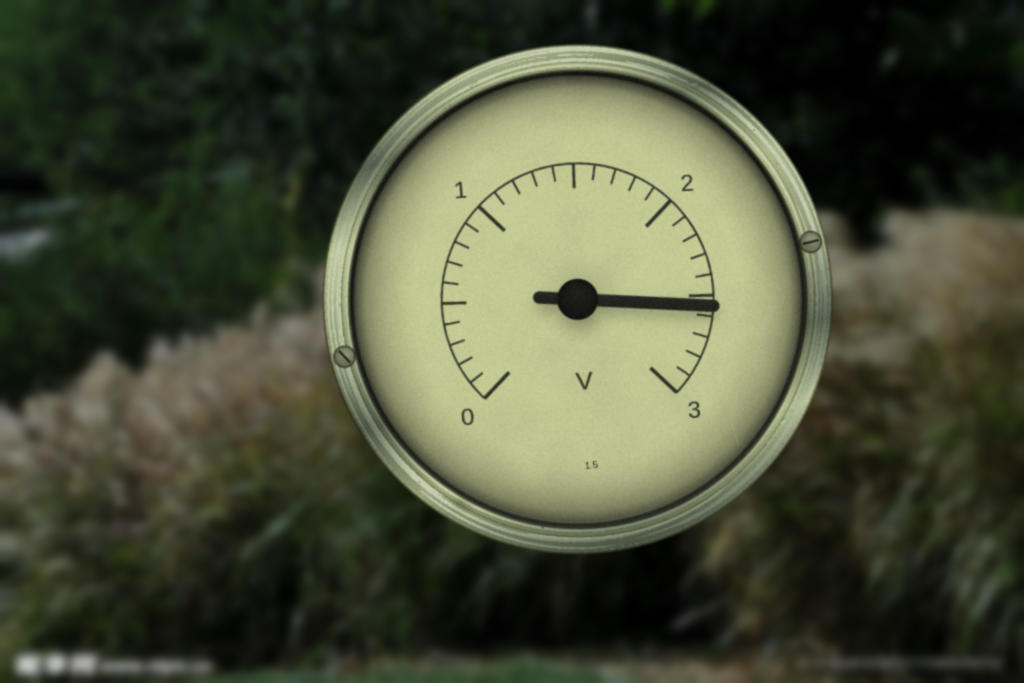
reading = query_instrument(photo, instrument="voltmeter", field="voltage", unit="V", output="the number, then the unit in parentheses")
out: 2.55 (V)
